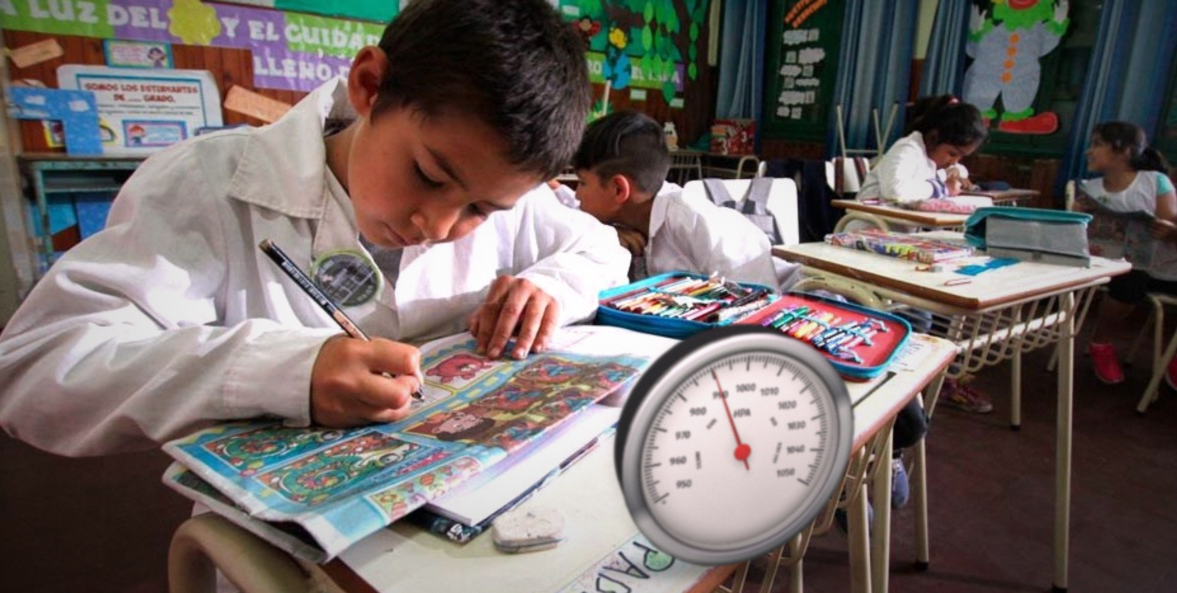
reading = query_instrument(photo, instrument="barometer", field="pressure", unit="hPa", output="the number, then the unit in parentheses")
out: 990 (hPa)
